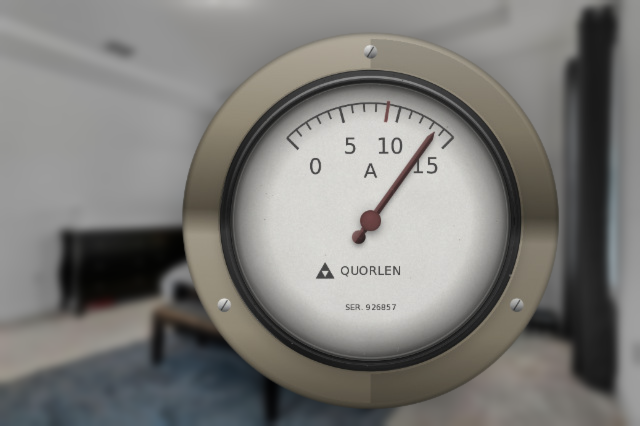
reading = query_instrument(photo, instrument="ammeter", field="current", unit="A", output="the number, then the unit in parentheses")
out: 13.5 (A)
